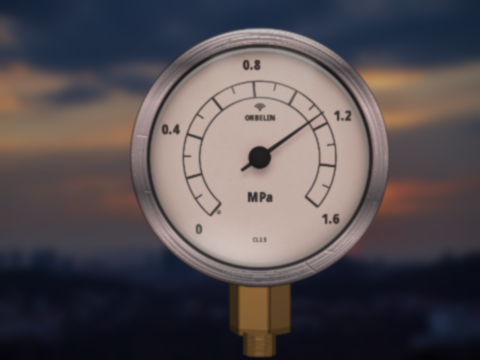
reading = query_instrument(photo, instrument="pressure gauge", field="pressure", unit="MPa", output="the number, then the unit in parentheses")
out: 1.15 (MPa)
